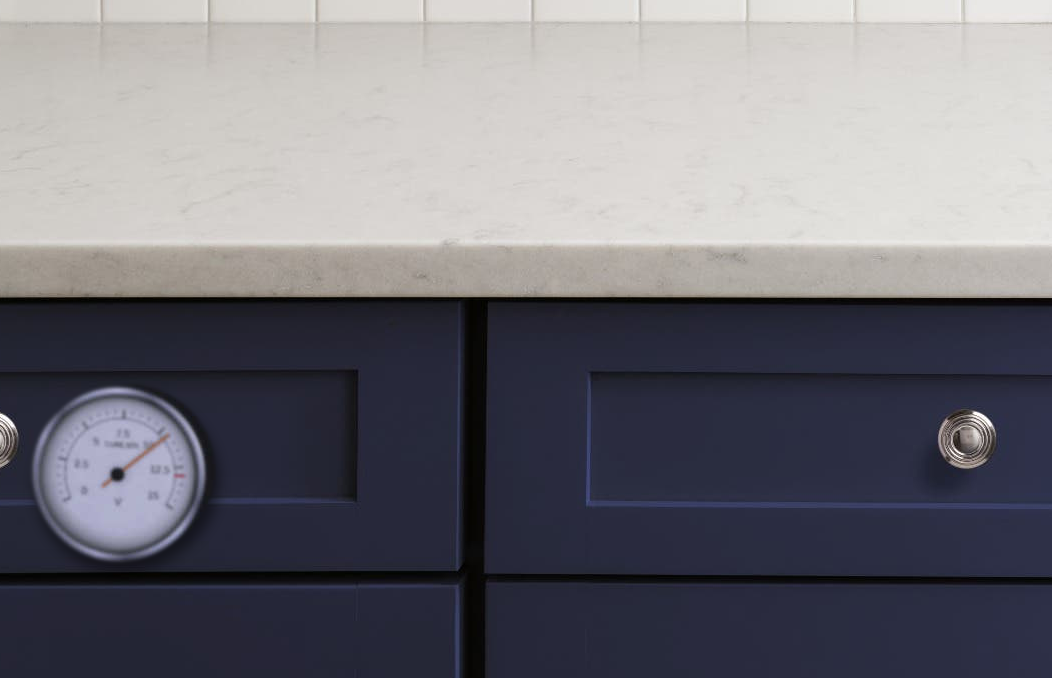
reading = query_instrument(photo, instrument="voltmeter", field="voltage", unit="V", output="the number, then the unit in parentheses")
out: 10.5 (V)
